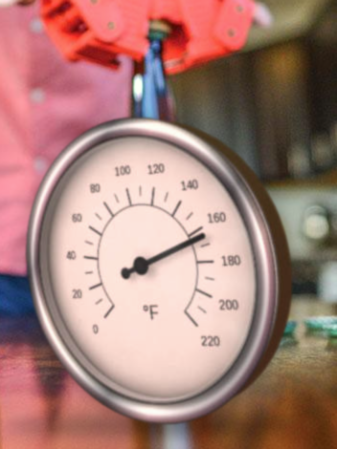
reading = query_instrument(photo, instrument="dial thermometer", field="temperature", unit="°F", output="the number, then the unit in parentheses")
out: 165 (°F)
